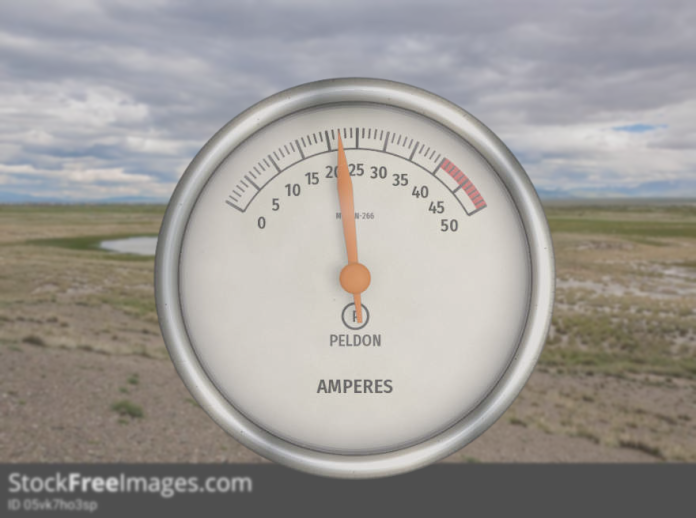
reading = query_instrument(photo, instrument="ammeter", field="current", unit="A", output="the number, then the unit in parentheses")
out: 22 (A)
